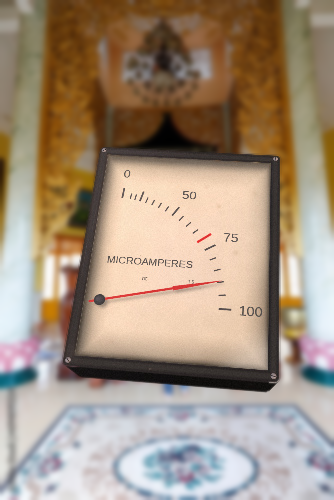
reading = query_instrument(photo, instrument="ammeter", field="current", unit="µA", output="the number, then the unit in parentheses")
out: 90 (µA)
